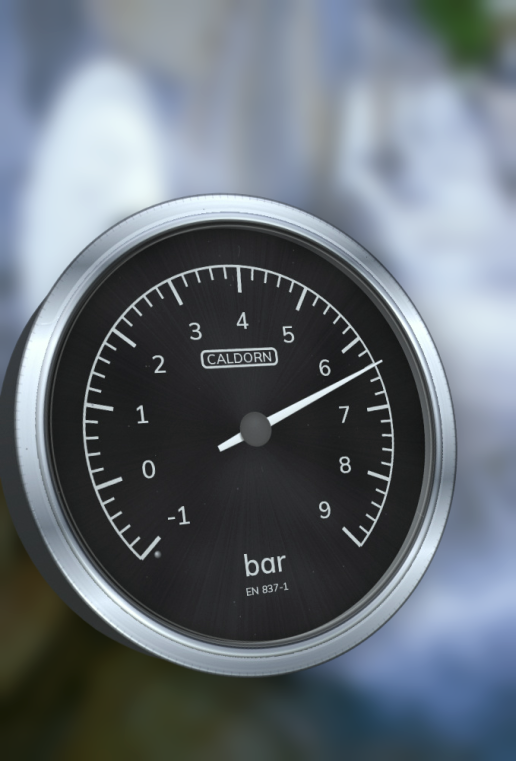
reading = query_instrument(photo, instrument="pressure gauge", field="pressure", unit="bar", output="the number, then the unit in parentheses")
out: 6.4 (bar)
